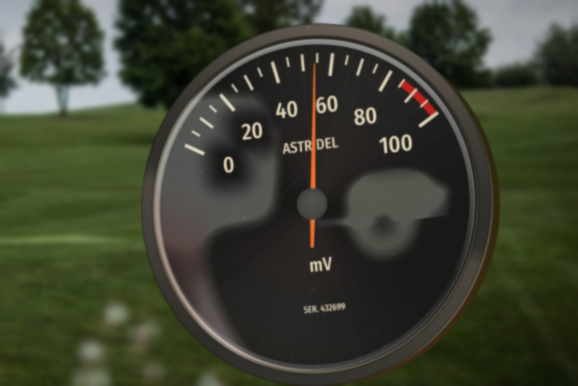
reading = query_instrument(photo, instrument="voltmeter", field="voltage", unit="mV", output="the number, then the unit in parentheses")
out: 55 (mV)
